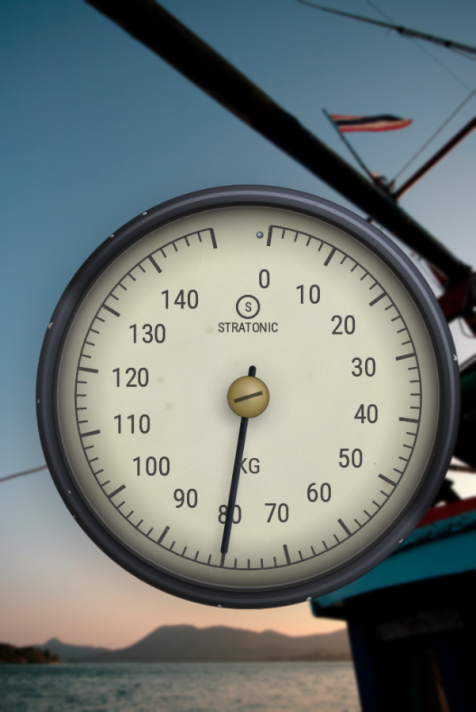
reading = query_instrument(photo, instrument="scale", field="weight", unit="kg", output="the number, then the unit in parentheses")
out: 80 (kg)
